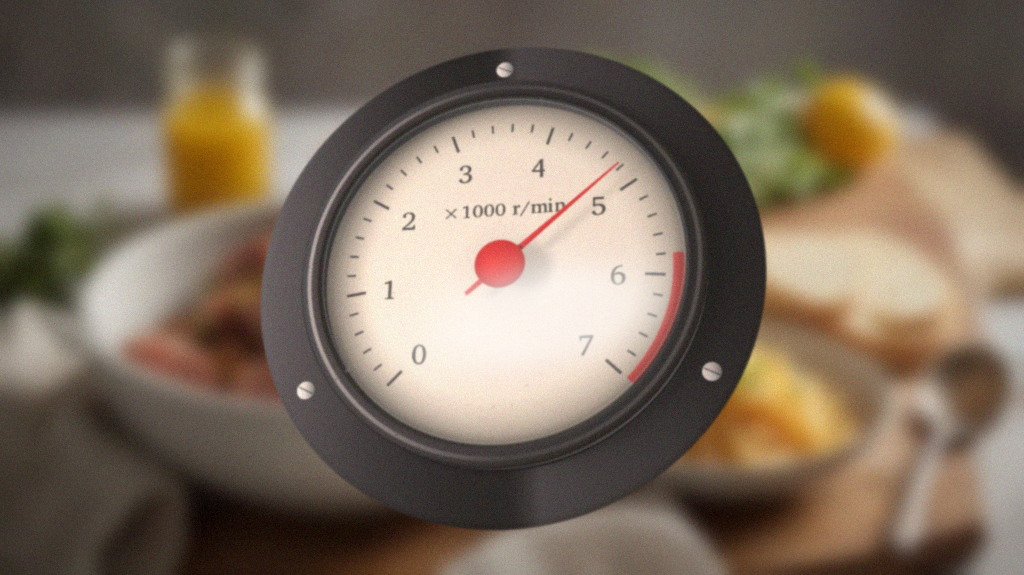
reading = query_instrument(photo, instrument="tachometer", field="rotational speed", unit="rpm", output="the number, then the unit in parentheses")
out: 4800 (rpm)
